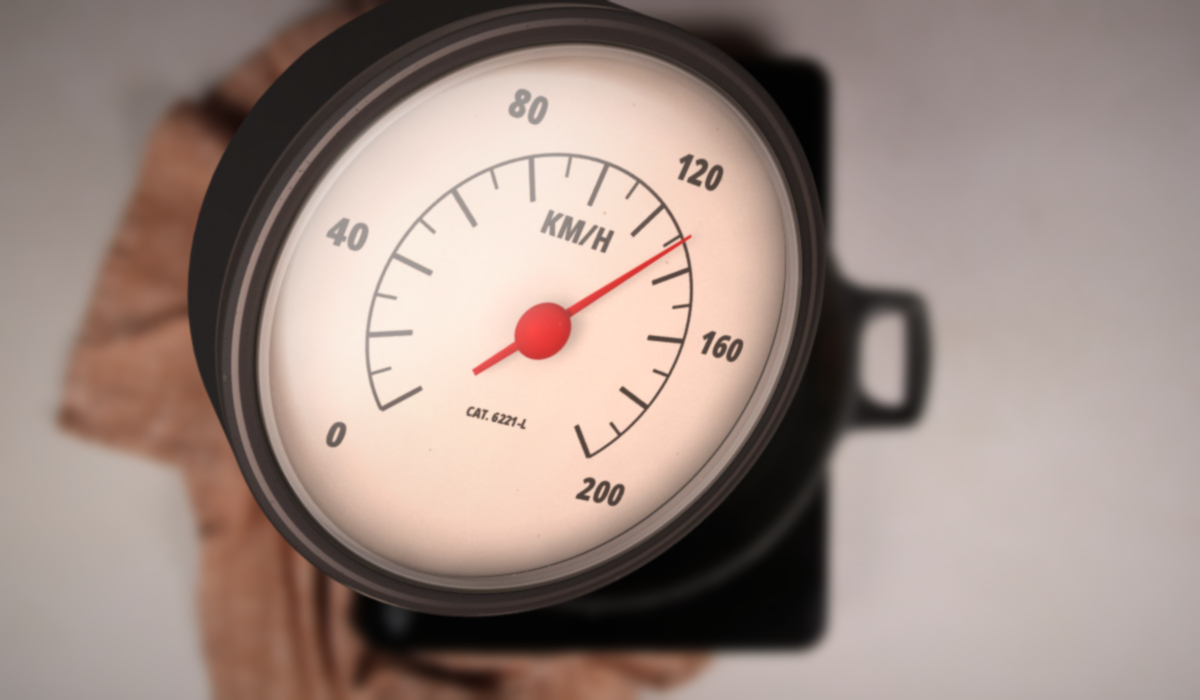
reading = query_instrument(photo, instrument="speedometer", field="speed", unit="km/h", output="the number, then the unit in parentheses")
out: 130 (km/h)
